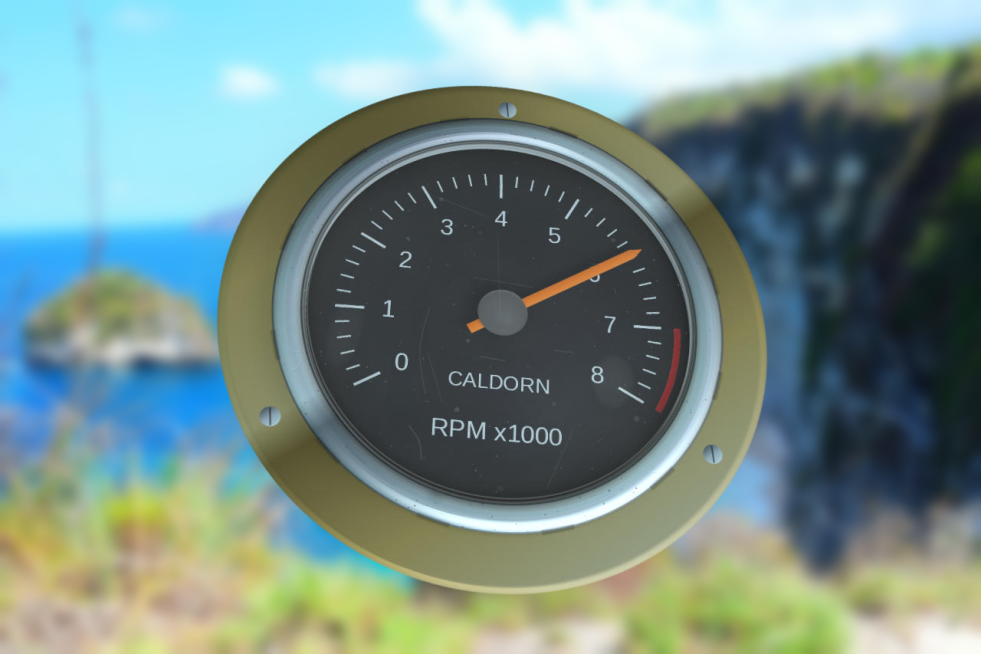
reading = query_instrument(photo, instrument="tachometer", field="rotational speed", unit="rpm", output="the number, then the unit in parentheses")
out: 6000 (rpm)
